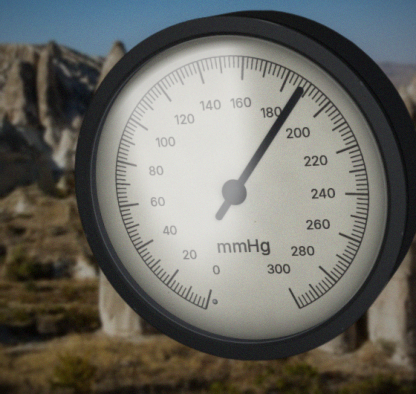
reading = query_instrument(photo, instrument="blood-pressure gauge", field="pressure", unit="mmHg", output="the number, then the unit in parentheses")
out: 188 (mmHg)
